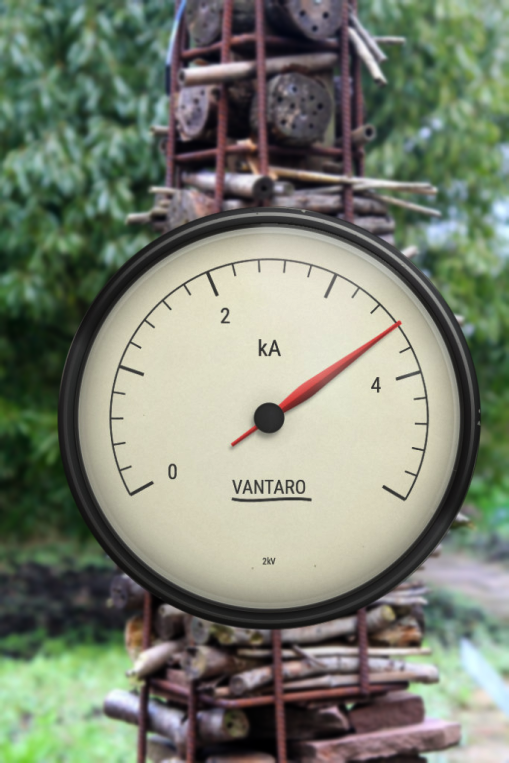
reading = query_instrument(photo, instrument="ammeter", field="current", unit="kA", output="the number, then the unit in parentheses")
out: 3.6 (kA)
